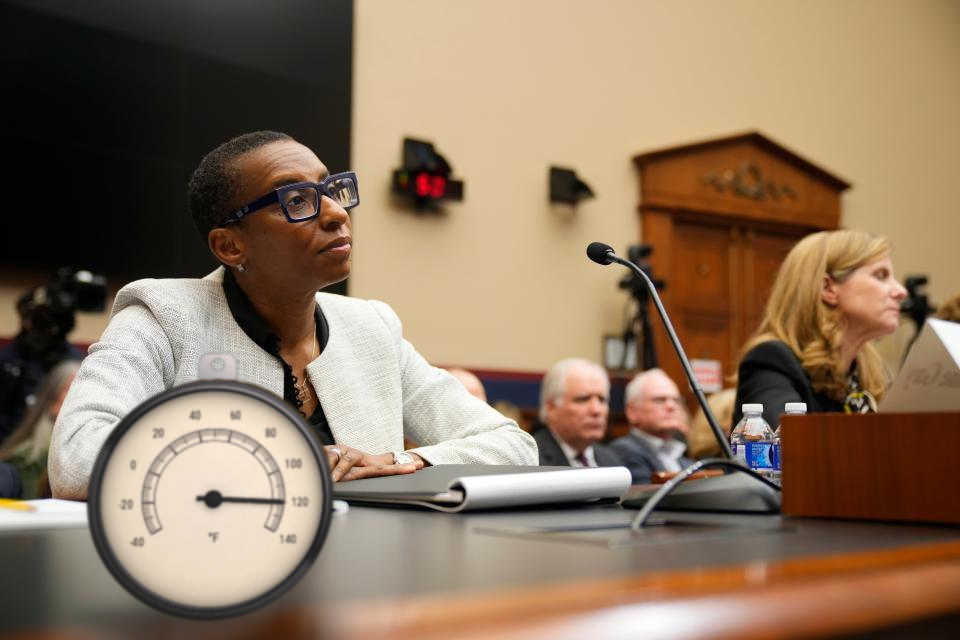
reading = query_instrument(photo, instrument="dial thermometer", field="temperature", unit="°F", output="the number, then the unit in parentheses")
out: 120 (°F)
